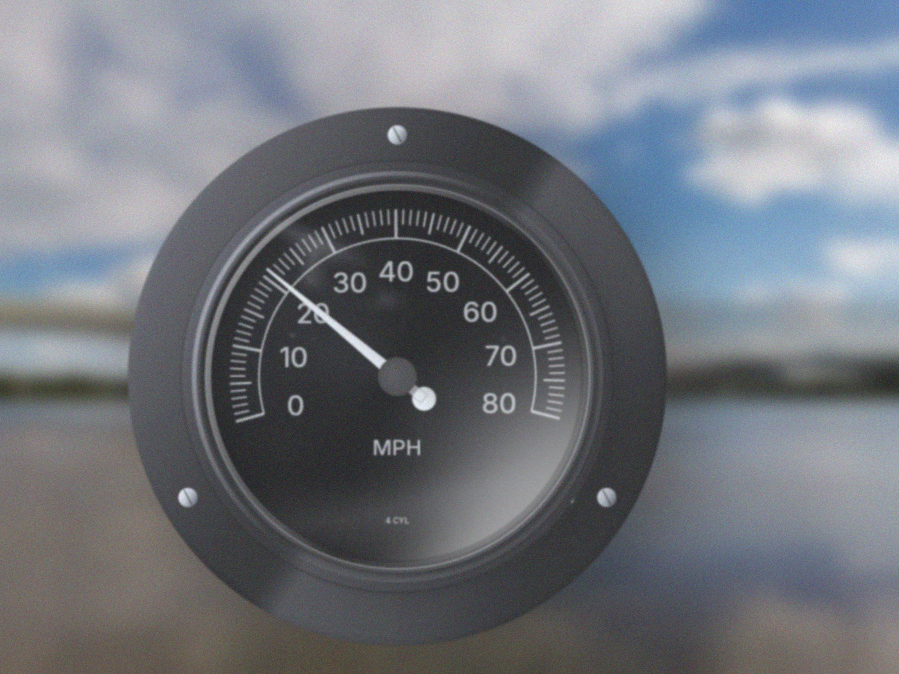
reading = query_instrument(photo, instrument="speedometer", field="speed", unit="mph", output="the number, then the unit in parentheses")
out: 21 (mph)
